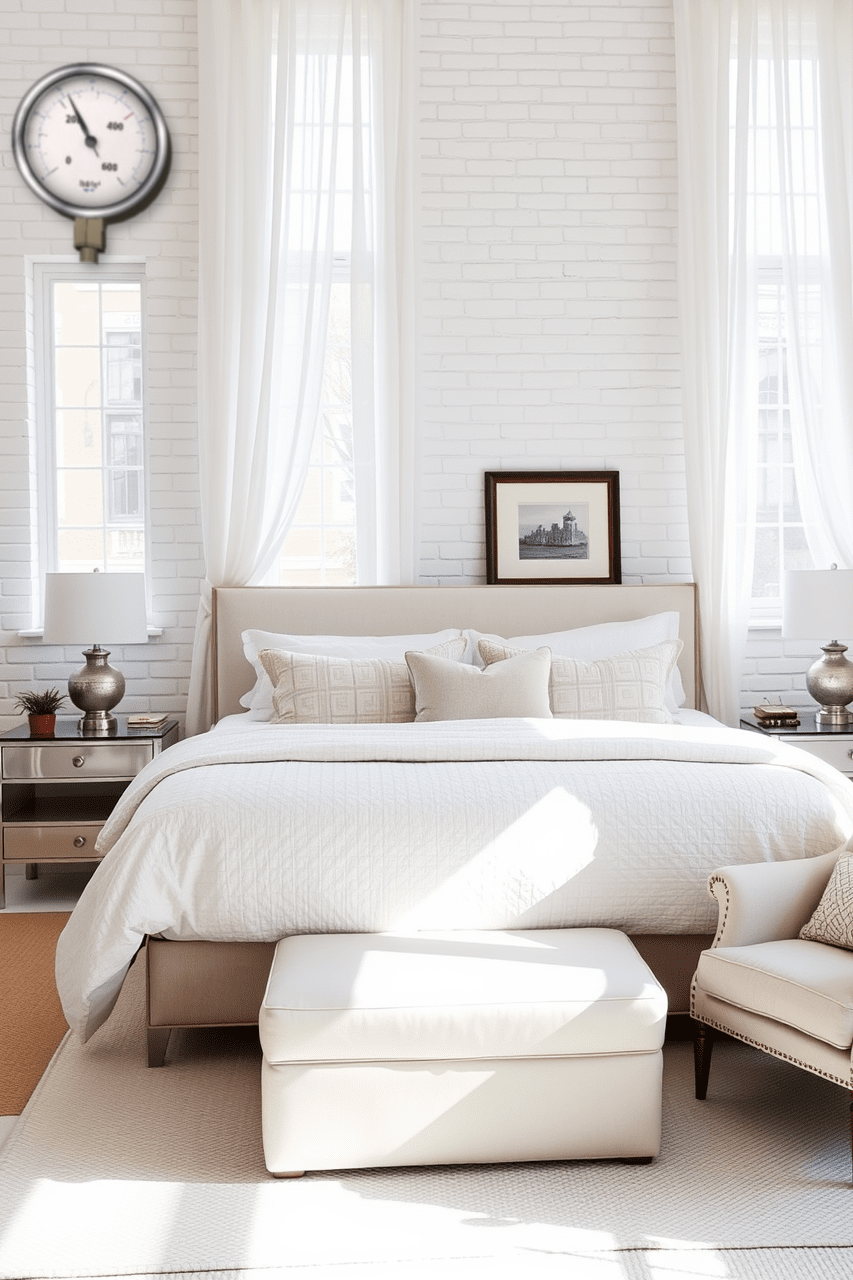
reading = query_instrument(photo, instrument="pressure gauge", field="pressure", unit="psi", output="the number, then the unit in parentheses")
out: 225 (psi)
